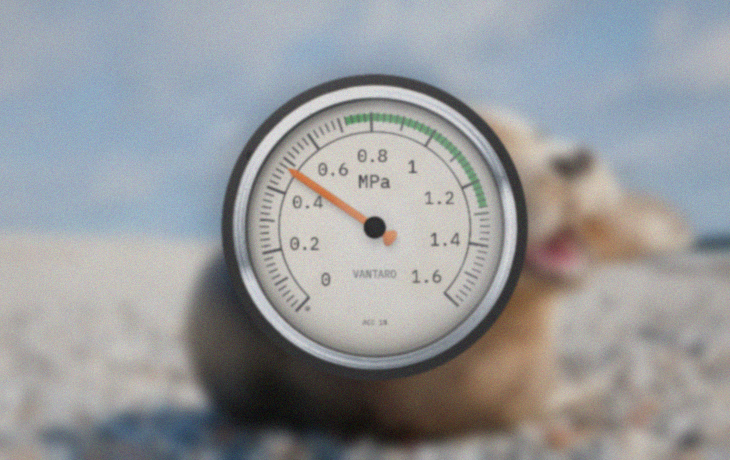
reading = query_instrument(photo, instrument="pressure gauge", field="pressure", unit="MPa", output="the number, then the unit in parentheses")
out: 0.48 (MPa)
